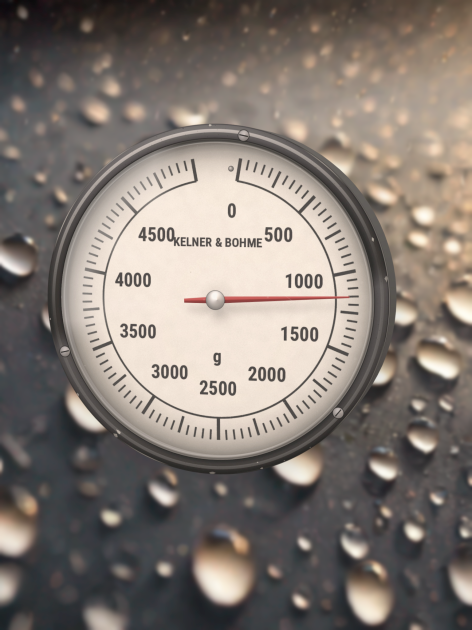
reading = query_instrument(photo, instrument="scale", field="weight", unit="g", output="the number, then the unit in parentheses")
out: 1150 (g)
